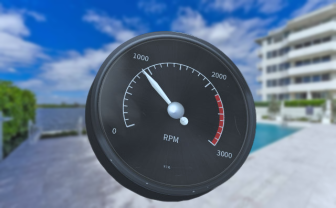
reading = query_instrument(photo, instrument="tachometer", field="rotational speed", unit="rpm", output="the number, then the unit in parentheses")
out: 900 (rpm)
